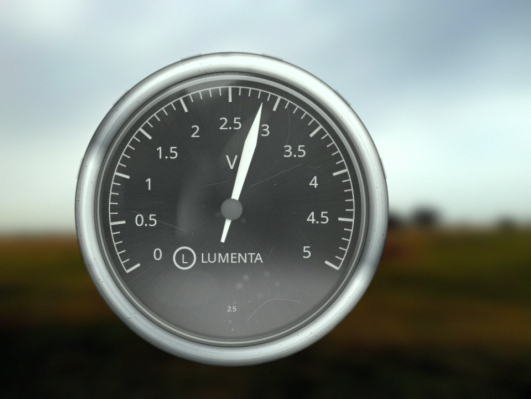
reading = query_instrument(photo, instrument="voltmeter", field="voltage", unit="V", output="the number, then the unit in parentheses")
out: 2.85 (V)
